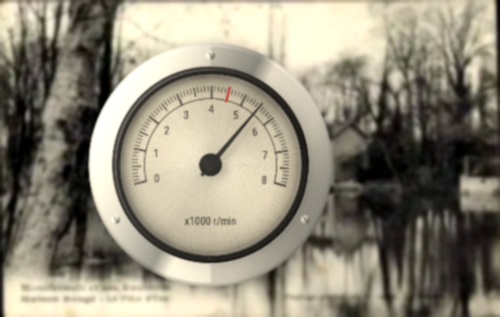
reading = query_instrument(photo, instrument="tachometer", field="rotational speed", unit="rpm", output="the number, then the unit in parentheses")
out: 5500 (rpm)
